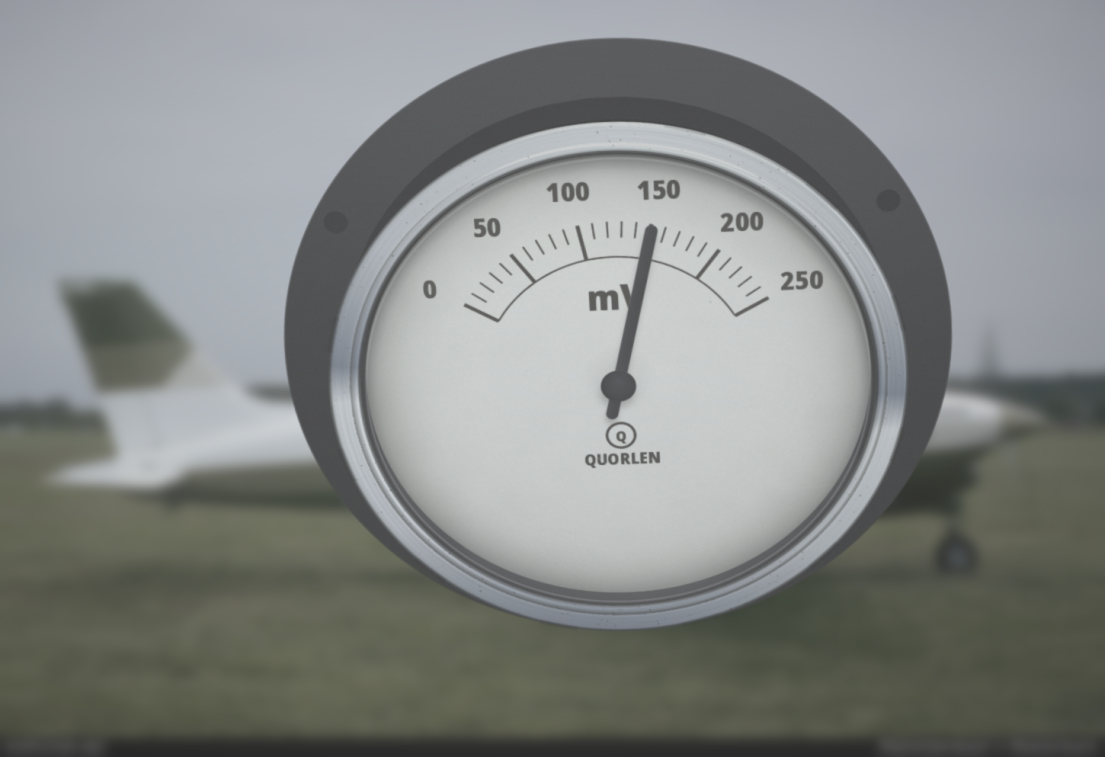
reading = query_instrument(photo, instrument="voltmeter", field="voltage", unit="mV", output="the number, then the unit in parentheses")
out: 150 (mV)
